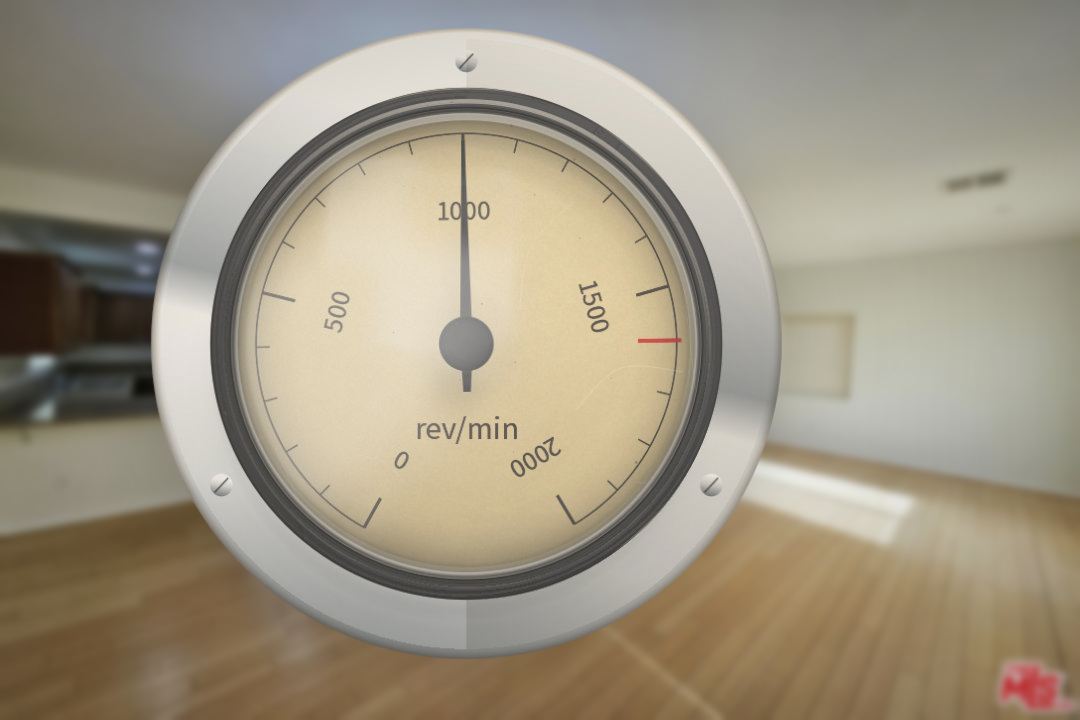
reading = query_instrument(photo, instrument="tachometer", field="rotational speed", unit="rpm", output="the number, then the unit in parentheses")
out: 1000 (rpm)
